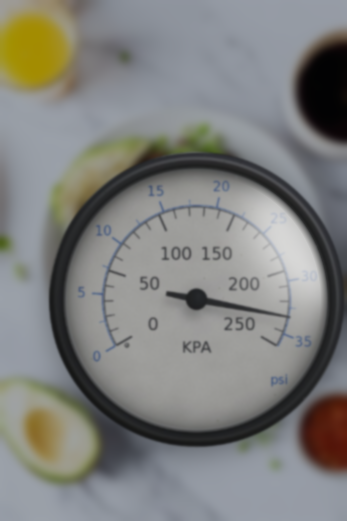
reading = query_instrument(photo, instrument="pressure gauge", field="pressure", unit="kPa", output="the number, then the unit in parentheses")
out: 230 (kPa)
